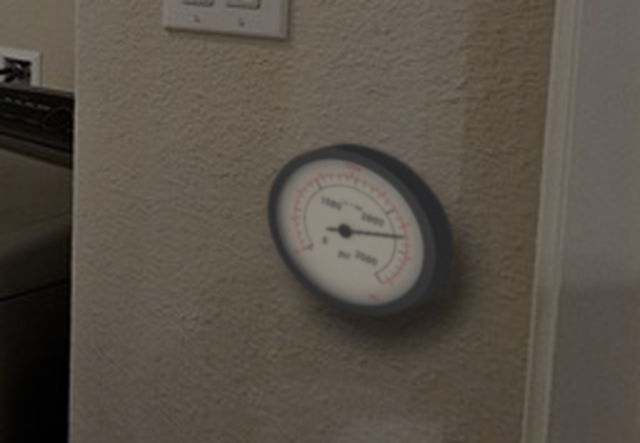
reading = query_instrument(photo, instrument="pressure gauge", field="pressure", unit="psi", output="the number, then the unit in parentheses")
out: 2300 (psi)
